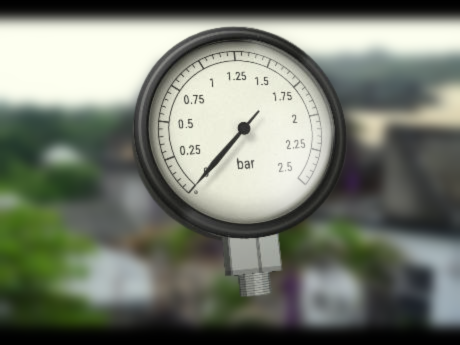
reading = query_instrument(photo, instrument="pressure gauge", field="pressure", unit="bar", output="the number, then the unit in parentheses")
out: 0 (bar)
